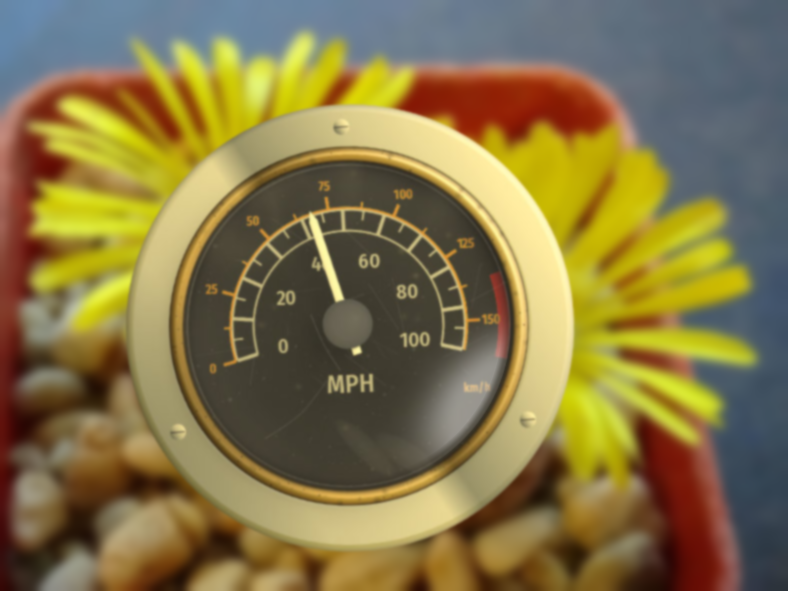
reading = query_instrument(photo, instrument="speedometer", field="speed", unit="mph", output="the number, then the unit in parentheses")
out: 42.5 (mph)
